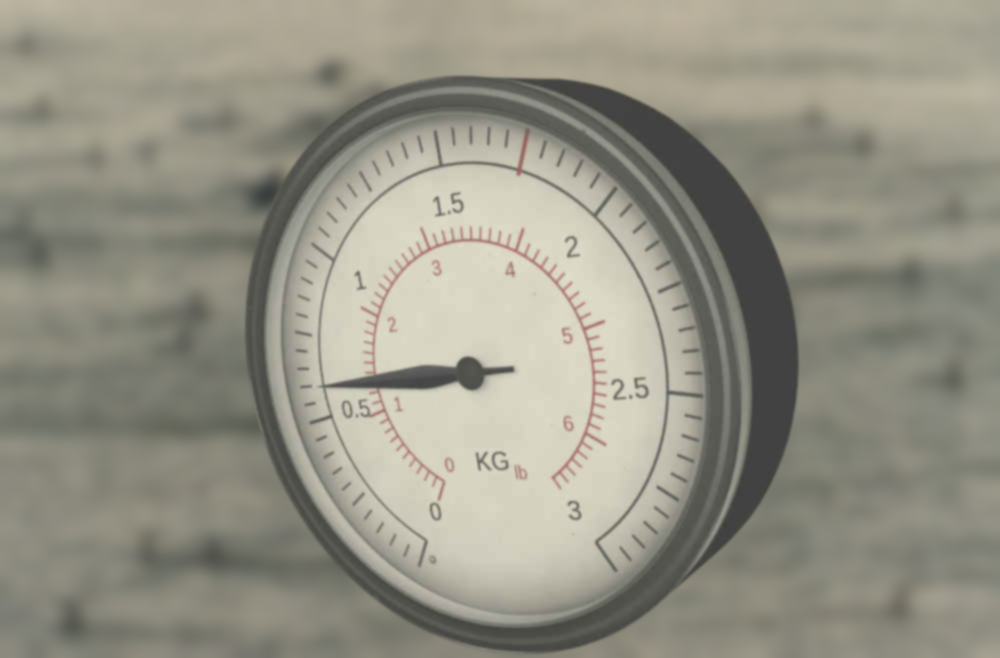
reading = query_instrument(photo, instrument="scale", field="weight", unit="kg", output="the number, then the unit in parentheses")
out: 0.6 (kg)
